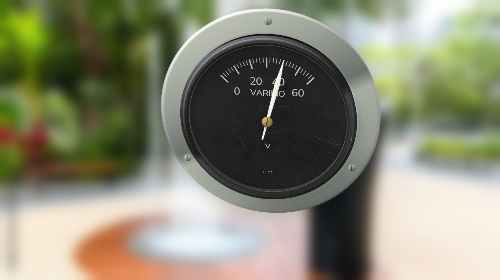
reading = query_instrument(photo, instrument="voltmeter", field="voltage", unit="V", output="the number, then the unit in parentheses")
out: 40 (V)
